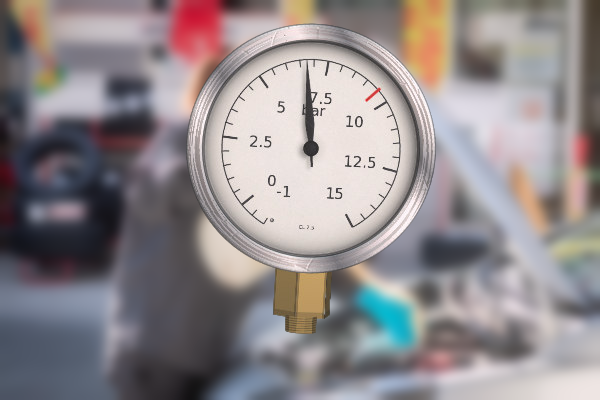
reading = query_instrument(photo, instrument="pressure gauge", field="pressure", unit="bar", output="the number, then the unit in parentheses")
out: 6.75 (bar)
